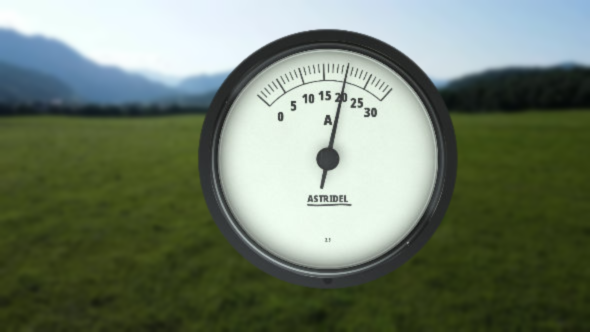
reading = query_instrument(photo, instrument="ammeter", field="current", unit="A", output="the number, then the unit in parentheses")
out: 20 (A)
